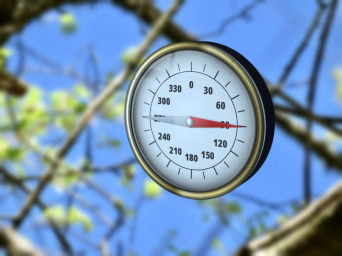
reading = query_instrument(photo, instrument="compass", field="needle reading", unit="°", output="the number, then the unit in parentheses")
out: 90 (°)
